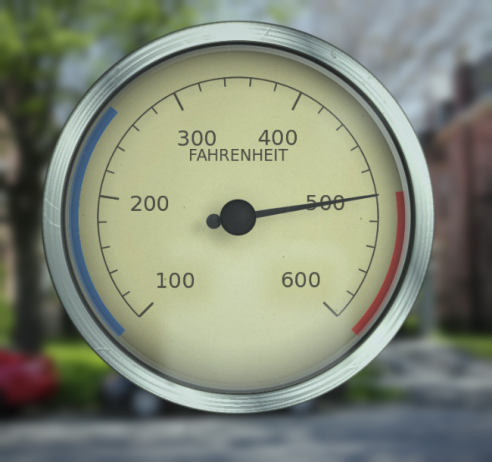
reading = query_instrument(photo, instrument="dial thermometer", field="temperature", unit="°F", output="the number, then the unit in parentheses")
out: 500 (°F)
